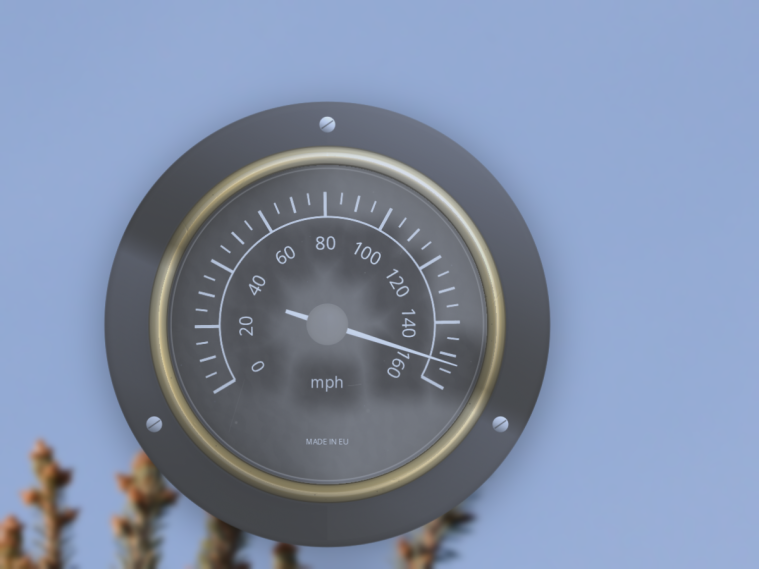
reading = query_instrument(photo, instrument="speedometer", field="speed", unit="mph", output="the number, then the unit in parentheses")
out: 152.5 (mph)
